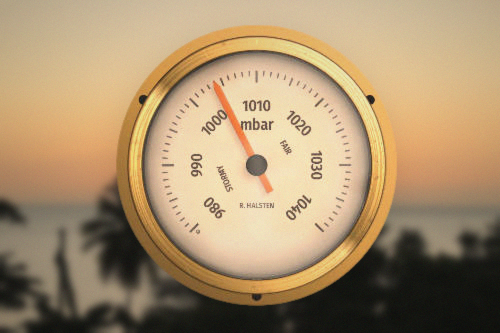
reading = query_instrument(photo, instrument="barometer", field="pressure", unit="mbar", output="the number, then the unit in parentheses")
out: 1004 (mbar)
